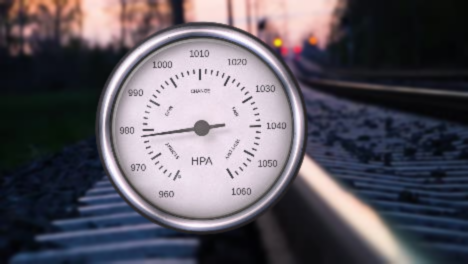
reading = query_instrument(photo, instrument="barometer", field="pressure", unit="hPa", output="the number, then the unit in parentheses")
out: 978 (hPa)
